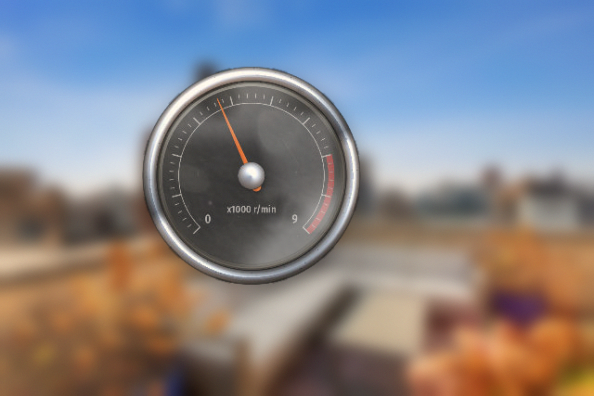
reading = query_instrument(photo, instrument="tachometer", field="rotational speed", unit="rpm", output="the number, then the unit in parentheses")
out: 3700 (rpm)
